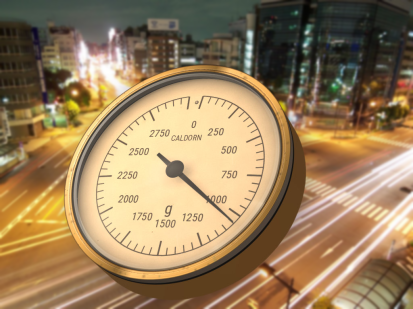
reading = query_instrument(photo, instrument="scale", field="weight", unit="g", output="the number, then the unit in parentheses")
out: 1050 (g)
